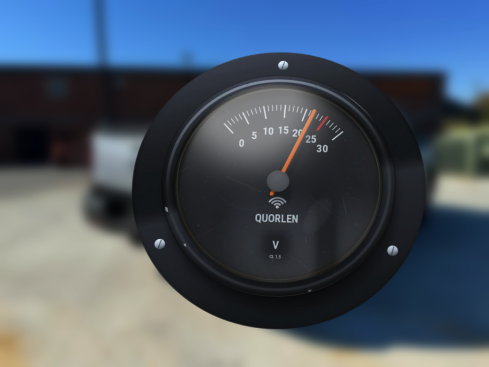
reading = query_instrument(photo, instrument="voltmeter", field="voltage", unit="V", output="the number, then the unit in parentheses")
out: 22 (V)
